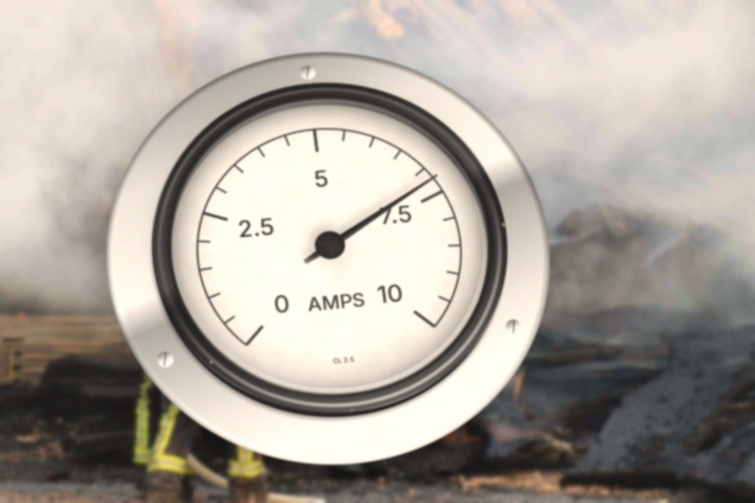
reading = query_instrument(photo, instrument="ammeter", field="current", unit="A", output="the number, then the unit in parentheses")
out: 7.25 (A)
